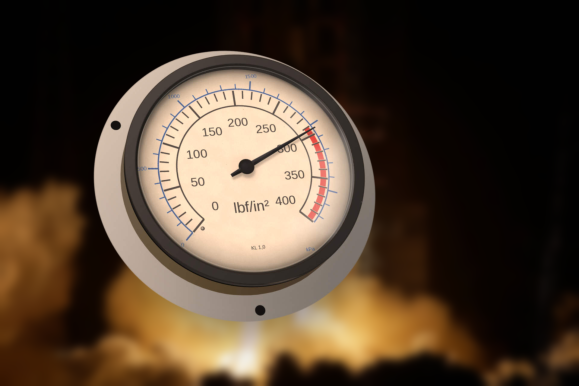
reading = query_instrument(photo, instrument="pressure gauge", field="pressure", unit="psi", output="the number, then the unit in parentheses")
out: 295 (psi)
